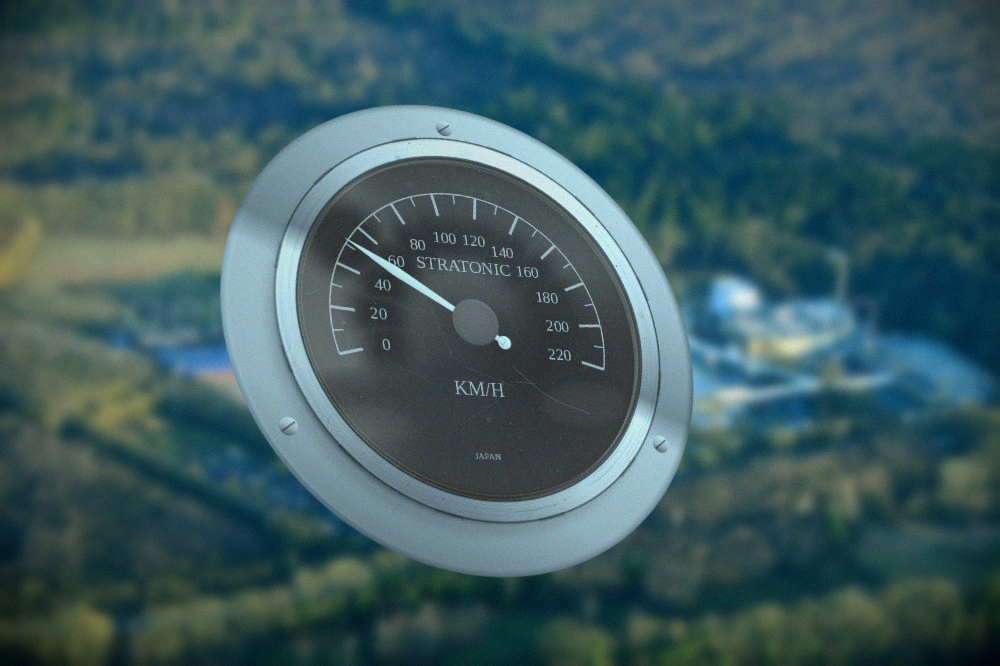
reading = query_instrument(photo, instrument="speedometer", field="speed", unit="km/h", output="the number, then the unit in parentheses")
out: 50 (km/h)
